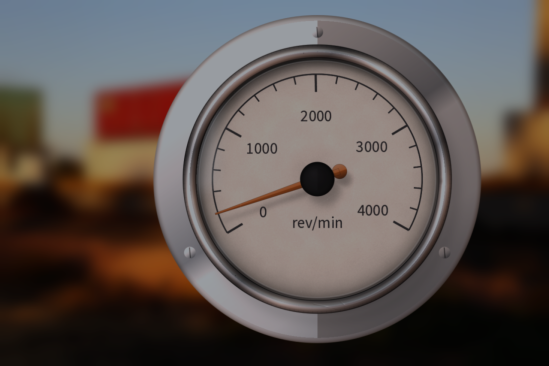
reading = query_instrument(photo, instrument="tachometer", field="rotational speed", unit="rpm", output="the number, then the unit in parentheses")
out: 200 (rpm)
